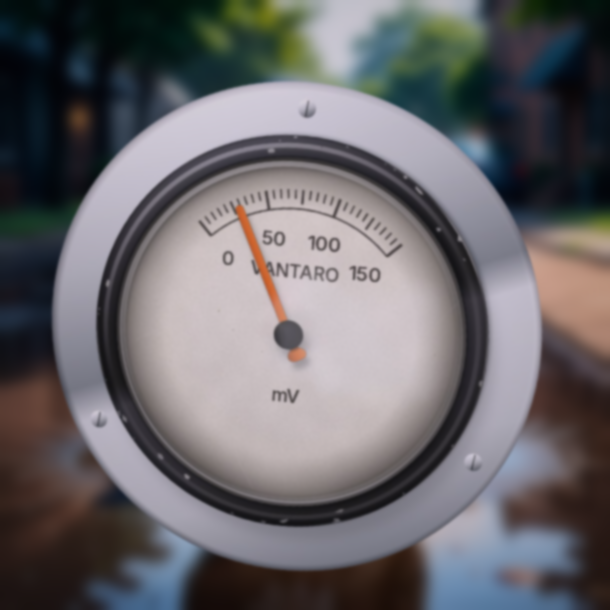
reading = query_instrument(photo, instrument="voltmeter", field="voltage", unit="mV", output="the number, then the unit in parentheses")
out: 30 (mV)
